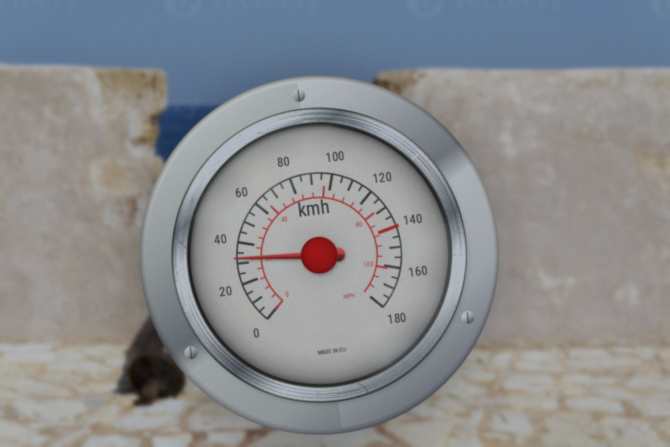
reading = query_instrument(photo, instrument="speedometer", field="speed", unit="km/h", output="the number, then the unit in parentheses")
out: 32.5 (km/h)
